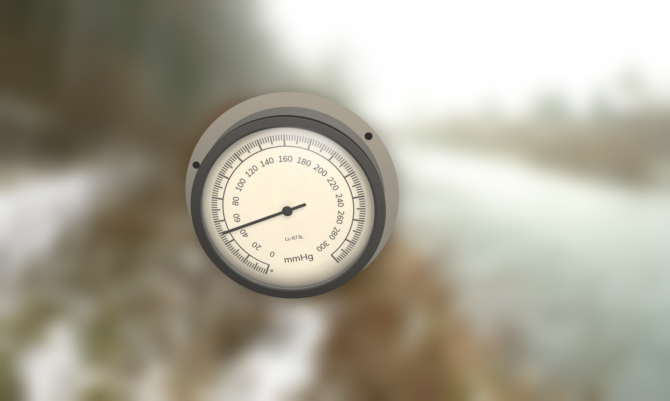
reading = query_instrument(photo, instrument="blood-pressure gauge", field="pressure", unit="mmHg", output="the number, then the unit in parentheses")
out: 50 (mmHg)
